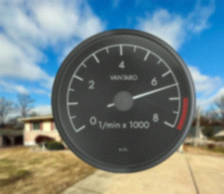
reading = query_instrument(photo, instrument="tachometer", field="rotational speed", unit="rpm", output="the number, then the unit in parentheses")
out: 6500 (rpm)
